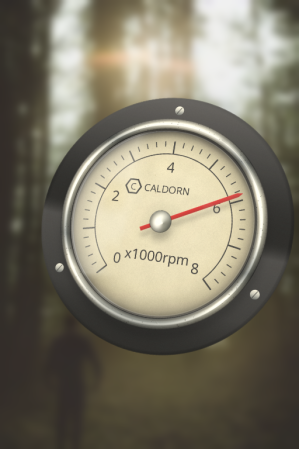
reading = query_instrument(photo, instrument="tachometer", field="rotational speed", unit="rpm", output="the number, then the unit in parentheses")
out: 5900 (rpm)
